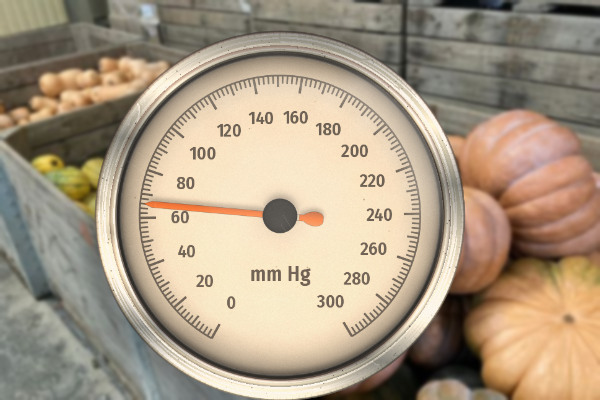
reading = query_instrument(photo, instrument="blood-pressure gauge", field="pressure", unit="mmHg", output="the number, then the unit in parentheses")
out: 66 (mmHg)
